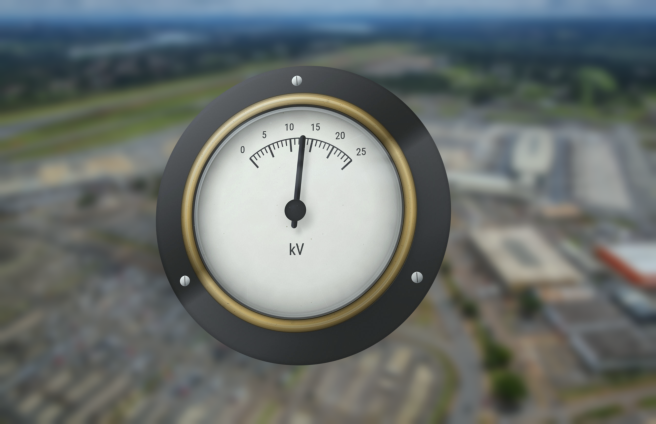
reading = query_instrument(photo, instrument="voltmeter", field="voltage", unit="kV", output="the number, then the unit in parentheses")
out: 13 (kV)
